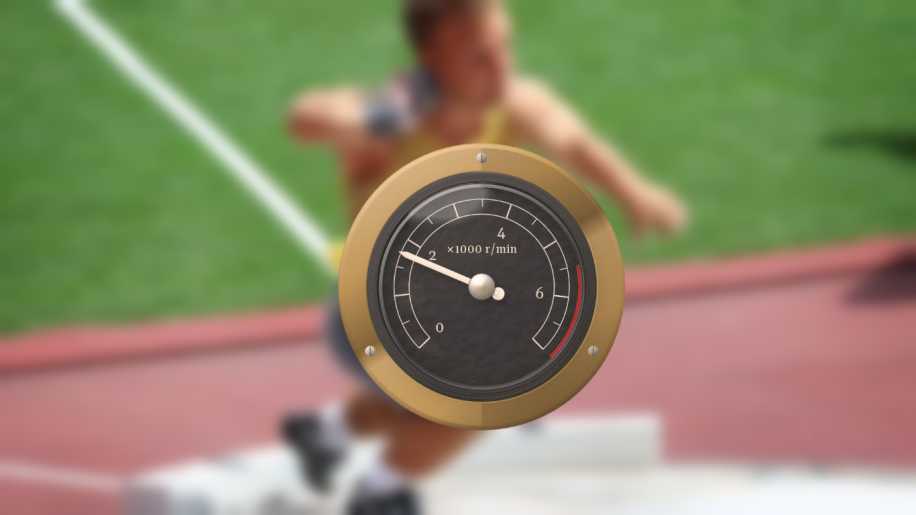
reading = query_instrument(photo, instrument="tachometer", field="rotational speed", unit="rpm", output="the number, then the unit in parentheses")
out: 1750 (rpm)
